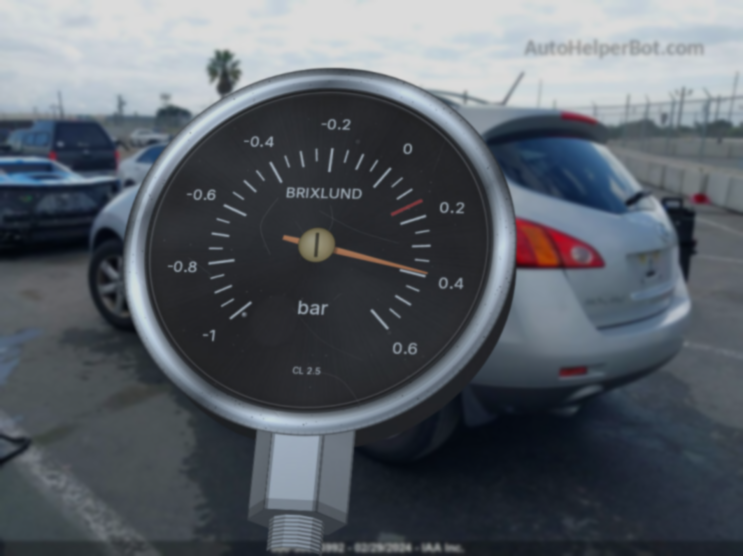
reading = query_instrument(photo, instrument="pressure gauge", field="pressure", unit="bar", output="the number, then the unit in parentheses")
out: 0.4 (bar)
